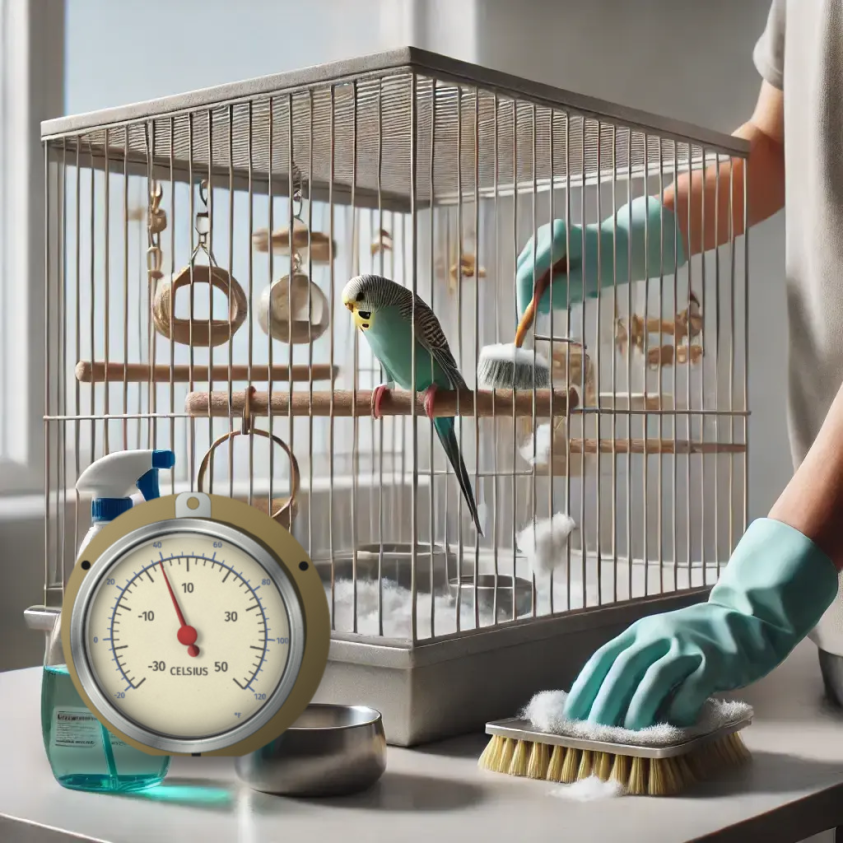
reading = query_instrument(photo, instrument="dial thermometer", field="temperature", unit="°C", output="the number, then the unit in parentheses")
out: 4 (°C)
